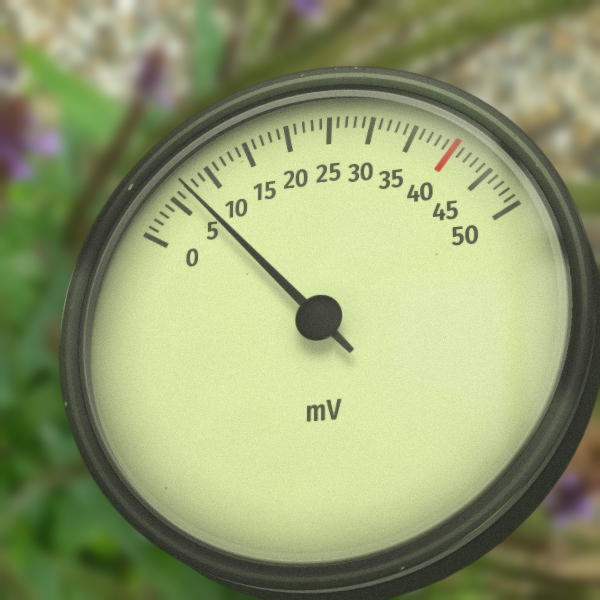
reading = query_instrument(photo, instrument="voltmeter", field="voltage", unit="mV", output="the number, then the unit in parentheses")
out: 7 (mV)
